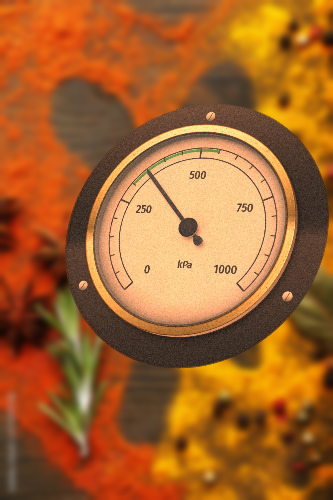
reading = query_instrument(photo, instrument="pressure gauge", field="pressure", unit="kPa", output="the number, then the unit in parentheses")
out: 350 (kPa)
